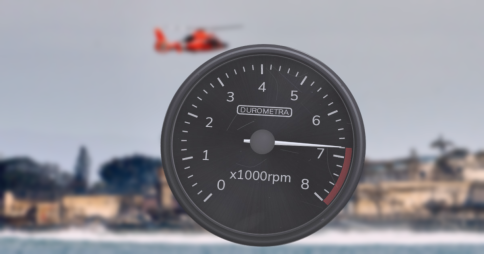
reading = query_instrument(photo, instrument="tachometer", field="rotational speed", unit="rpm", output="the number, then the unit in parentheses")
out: 6800 (rpm)
